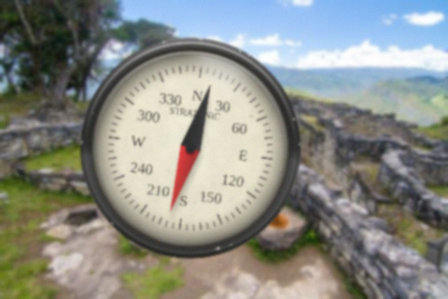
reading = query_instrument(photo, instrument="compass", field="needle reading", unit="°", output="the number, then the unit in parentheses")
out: 190 (°)
